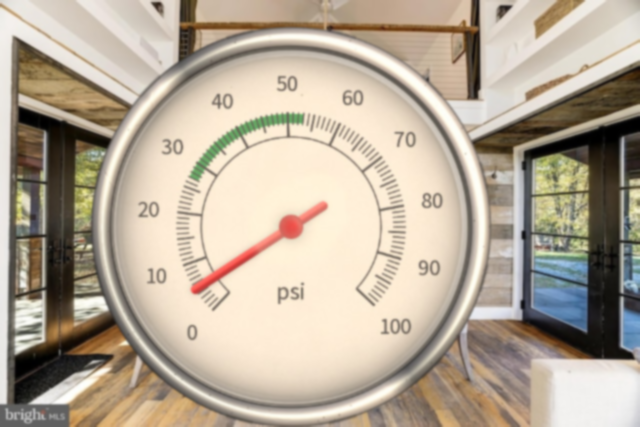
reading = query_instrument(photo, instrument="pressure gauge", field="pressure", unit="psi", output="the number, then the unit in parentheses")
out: 5 (psi)
